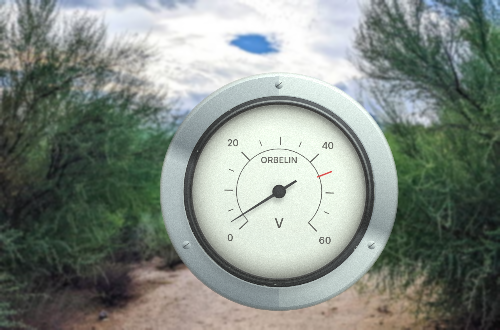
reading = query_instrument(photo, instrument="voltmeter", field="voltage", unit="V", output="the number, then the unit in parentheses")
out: 2.5 (V)
